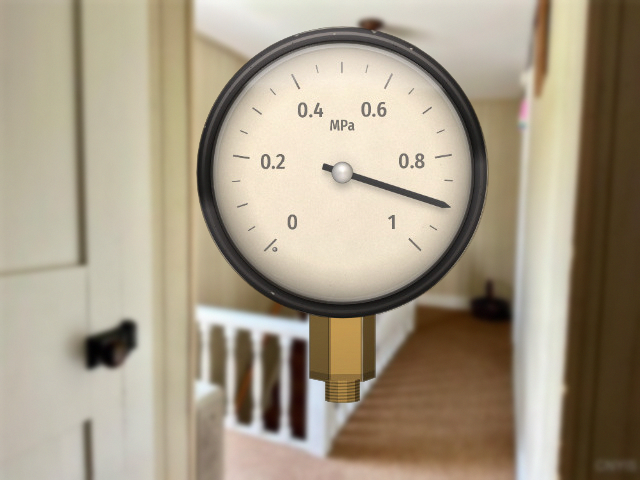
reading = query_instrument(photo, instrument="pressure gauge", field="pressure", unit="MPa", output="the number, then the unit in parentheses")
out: 0.9 (MPa)
